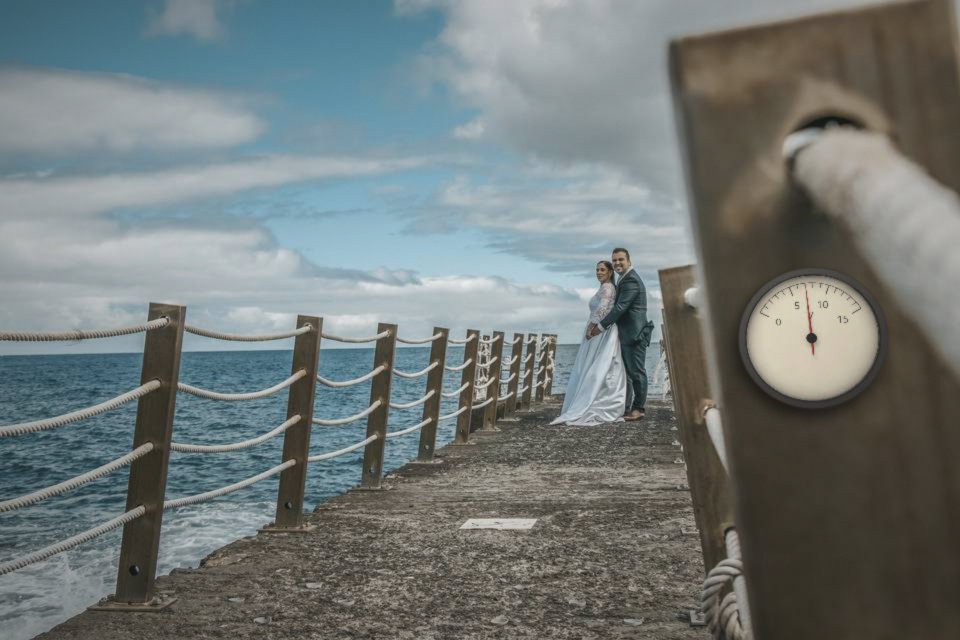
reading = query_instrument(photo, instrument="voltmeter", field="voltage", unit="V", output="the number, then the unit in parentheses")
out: 7 (V)
